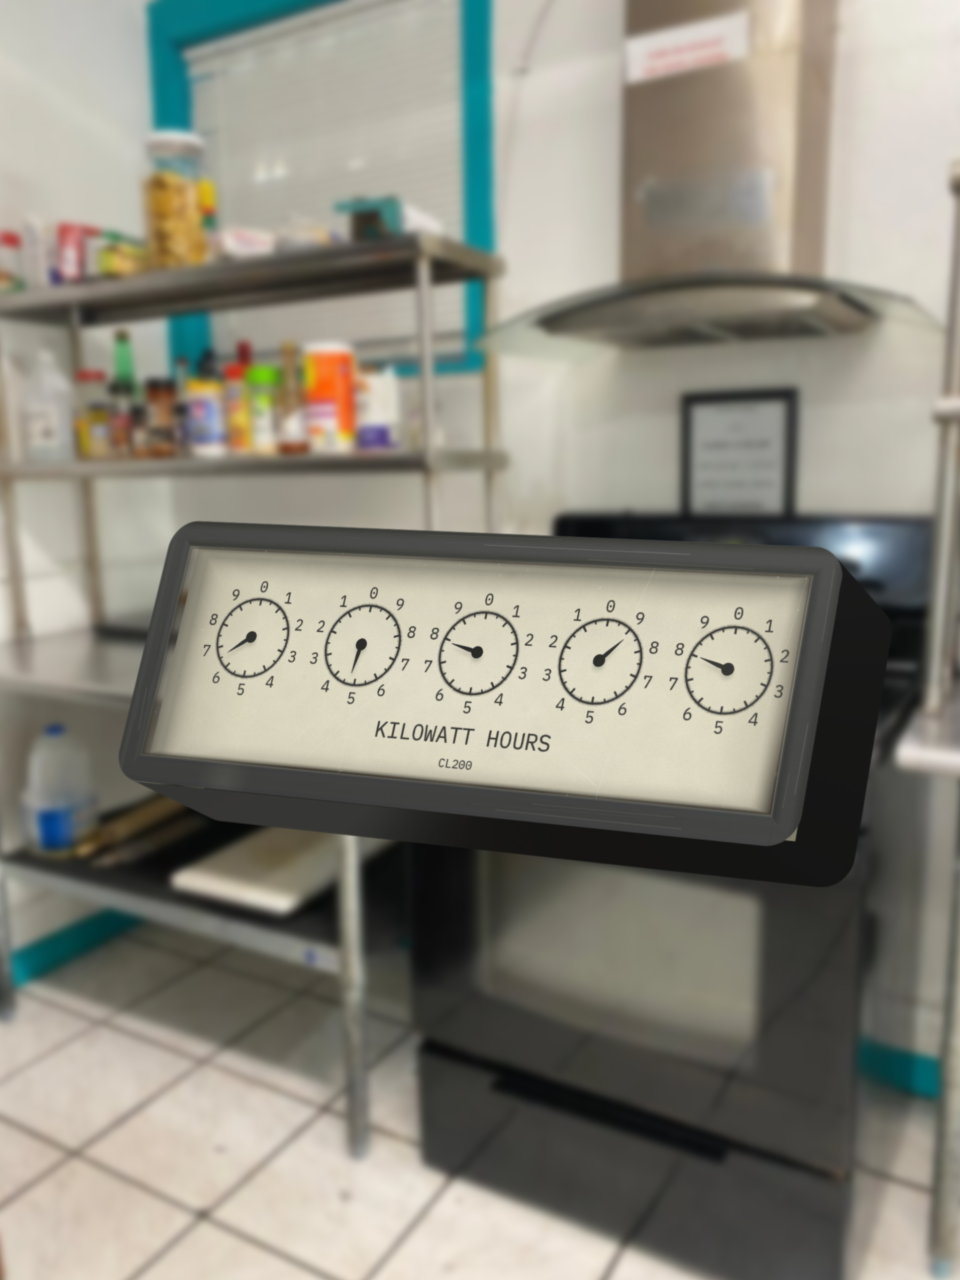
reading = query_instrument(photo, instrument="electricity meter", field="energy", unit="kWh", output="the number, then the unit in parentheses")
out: 64788 (kWh)
